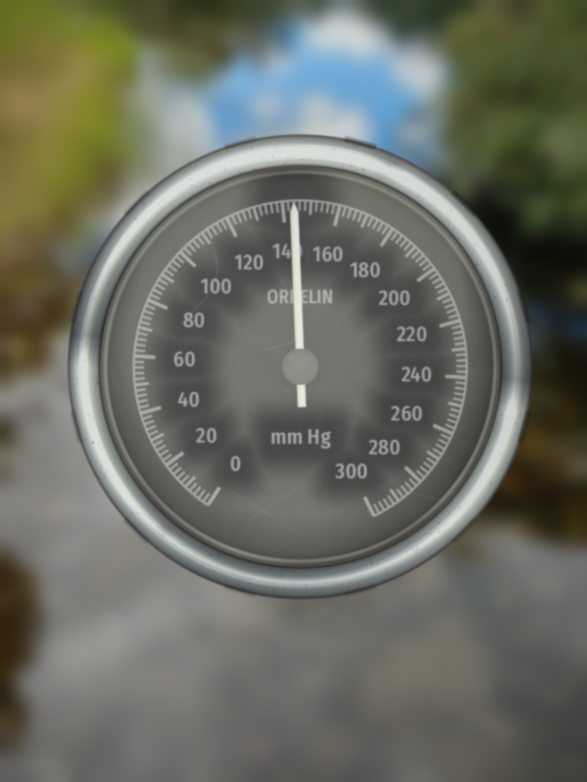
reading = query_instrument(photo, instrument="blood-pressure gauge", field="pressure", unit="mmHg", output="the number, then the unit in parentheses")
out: 144 (mmHg)
